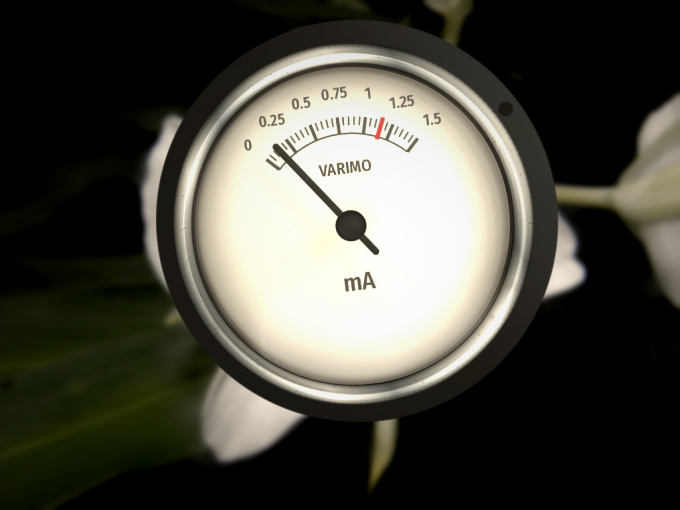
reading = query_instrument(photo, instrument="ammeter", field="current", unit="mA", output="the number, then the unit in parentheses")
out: 0.15 (mA)
